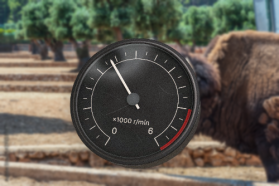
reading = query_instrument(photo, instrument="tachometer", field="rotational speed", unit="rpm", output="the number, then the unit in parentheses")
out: 2375 (rpm)
